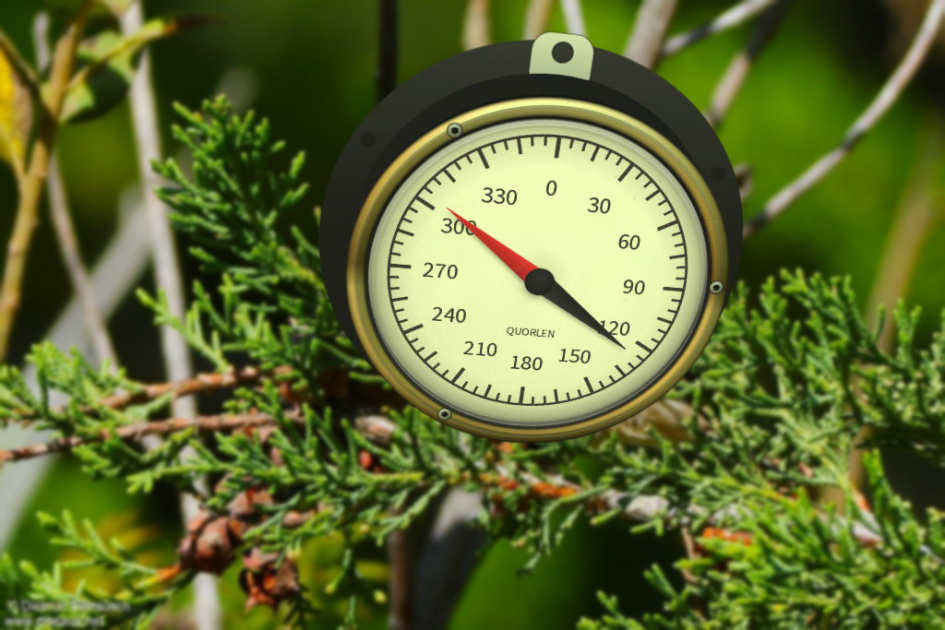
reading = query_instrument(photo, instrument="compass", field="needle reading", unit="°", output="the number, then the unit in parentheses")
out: 305 (°)
